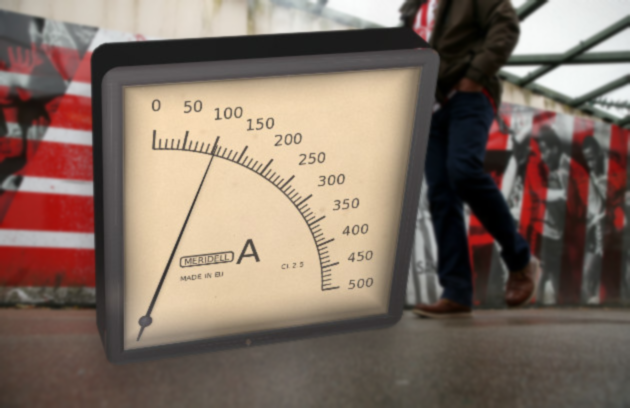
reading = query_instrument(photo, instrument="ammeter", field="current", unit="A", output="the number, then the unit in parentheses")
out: 100 (A)
